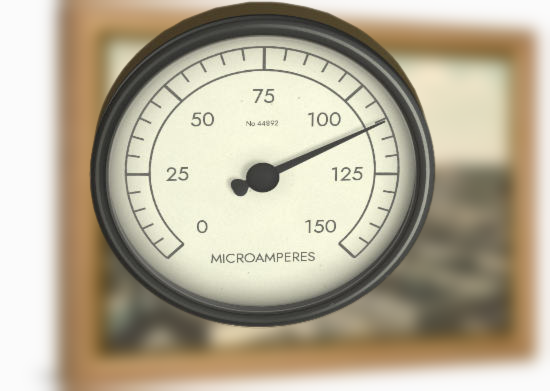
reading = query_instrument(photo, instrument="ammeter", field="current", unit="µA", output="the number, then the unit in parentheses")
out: 110 (µA)
